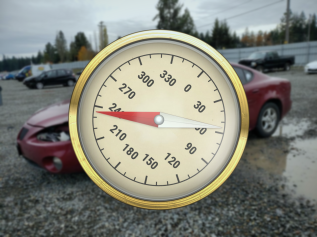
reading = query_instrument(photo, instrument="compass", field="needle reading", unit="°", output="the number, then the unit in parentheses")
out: 235 (°)
